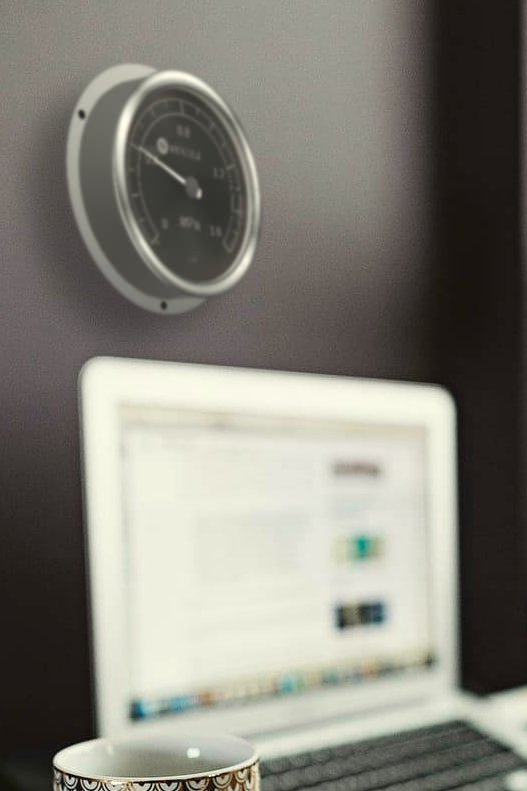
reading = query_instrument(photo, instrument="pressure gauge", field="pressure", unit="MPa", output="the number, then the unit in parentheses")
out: 0.4 (MPa)
